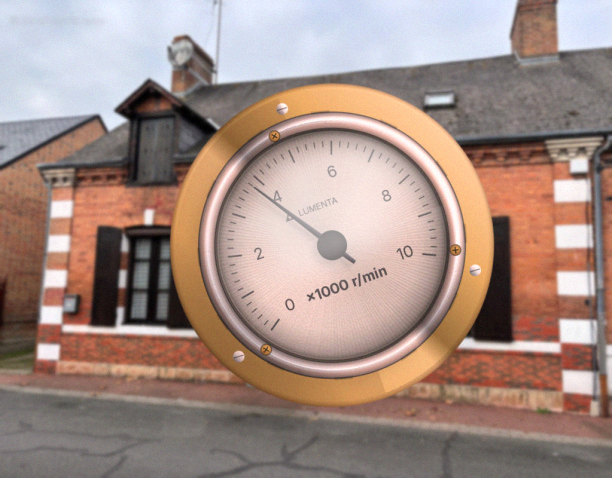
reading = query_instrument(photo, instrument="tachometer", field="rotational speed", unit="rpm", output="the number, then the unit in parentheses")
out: 3800 (rpm)
